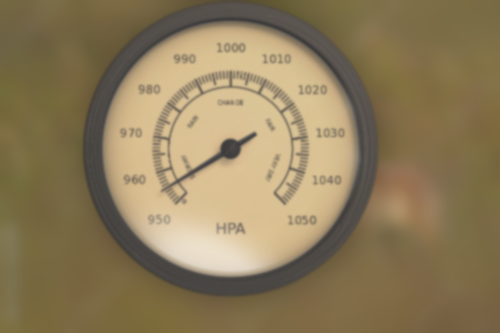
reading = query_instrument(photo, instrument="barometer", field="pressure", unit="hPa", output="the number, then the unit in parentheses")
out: 955 (hPa)
